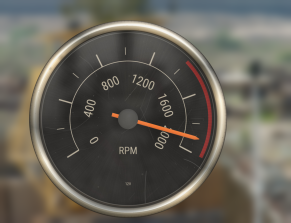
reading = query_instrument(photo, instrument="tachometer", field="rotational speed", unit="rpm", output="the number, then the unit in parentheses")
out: 1900 (rpm)
